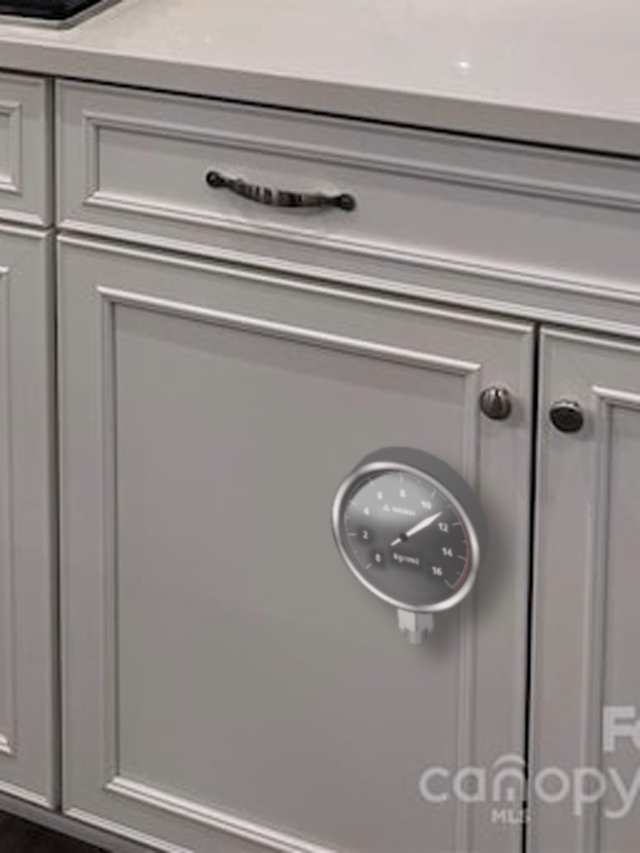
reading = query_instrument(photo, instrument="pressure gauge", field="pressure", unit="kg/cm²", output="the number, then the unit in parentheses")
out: 11 (kg/cm²)
